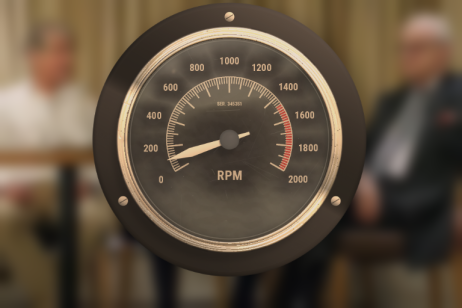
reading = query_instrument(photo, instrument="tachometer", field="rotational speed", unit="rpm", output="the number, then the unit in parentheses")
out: 100 (rpm)
